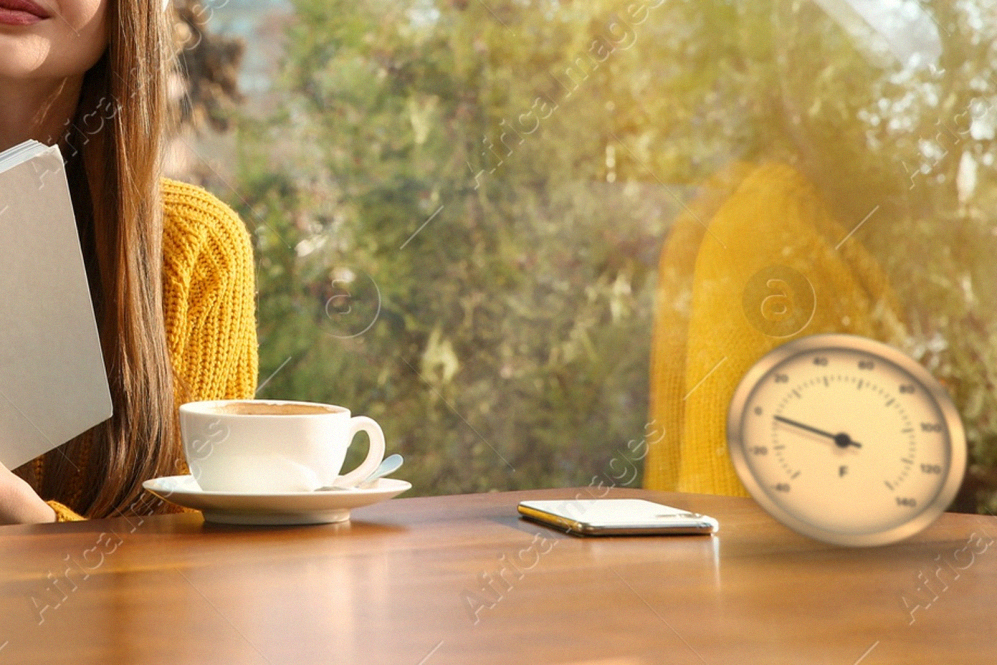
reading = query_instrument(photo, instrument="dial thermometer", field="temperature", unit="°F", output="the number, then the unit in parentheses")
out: 0 (°F)
